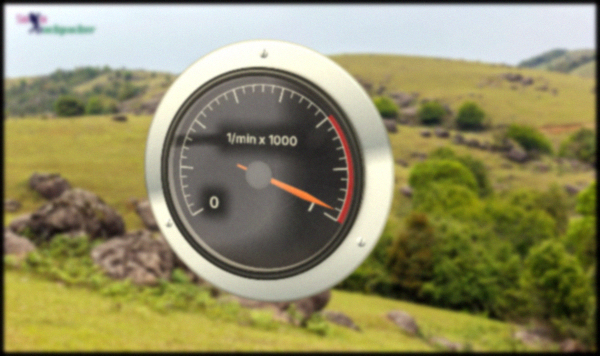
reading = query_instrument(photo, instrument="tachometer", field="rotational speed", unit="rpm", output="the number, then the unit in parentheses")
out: 6800 (rpm)
